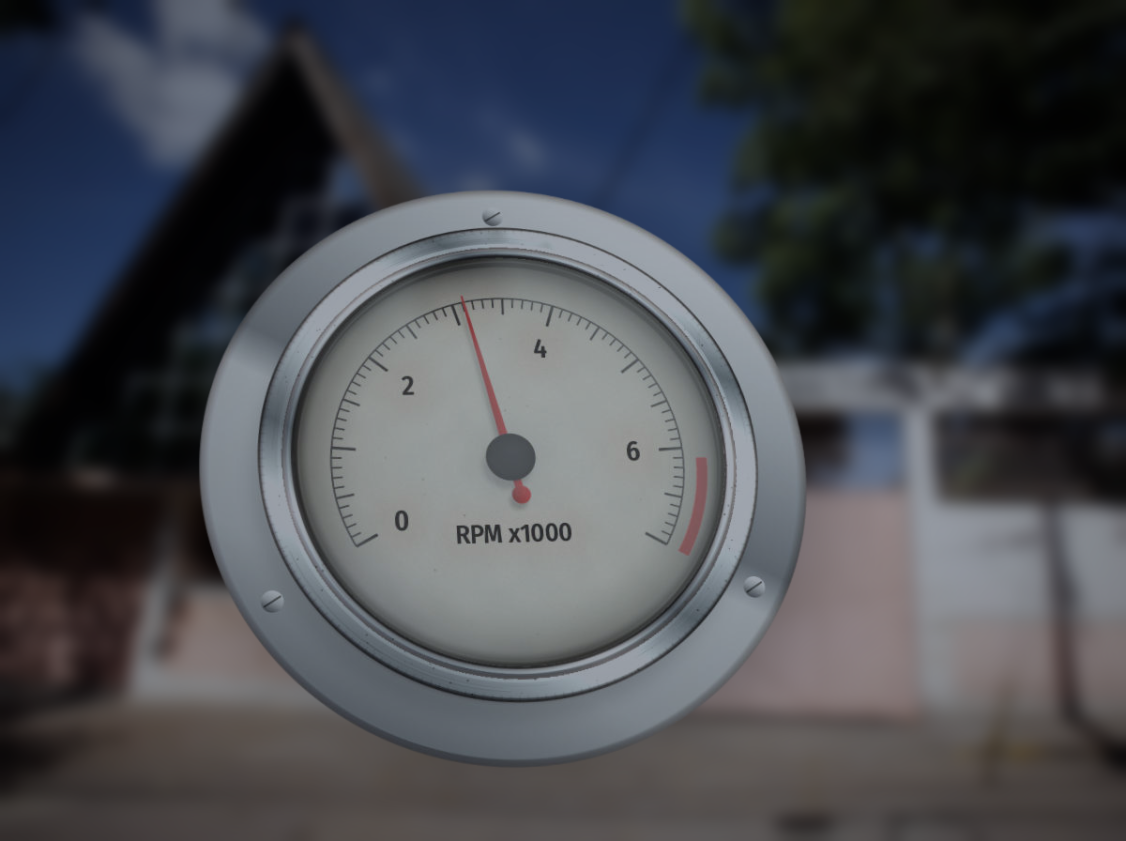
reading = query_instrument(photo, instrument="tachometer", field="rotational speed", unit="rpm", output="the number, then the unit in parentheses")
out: 3100 (rpm)
